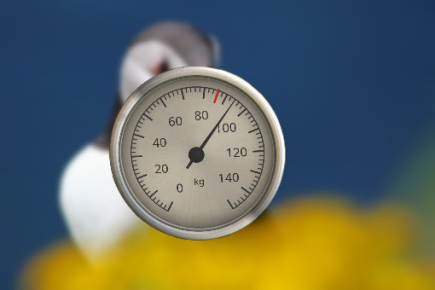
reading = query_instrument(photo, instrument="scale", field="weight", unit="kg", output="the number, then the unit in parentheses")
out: 94 (kg)
